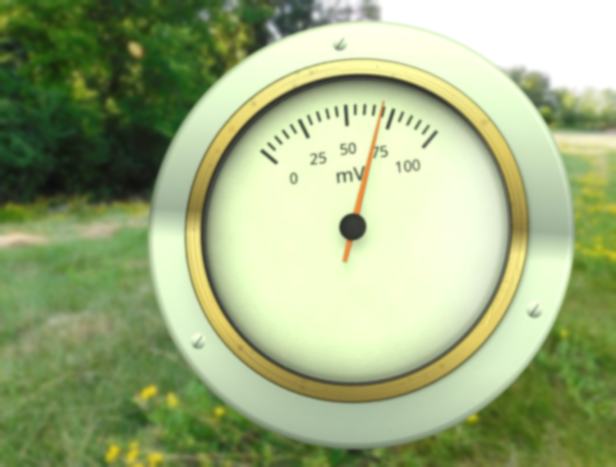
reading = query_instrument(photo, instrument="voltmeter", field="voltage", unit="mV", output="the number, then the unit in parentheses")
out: 70 (mV)
